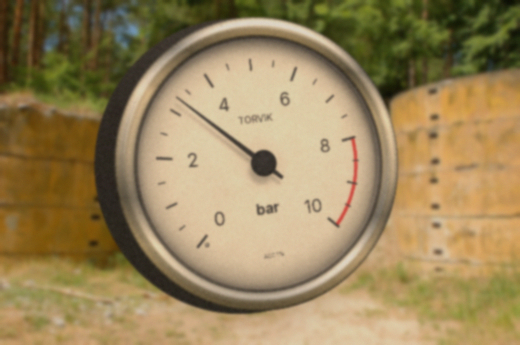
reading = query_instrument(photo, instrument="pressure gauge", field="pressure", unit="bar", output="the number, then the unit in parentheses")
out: 3.25 (bar)
